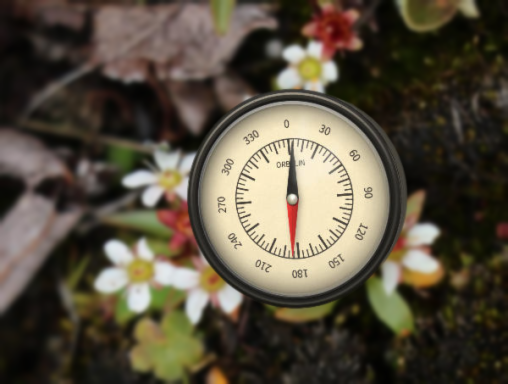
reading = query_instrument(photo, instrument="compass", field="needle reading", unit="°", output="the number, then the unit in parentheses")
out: 185 (°)
